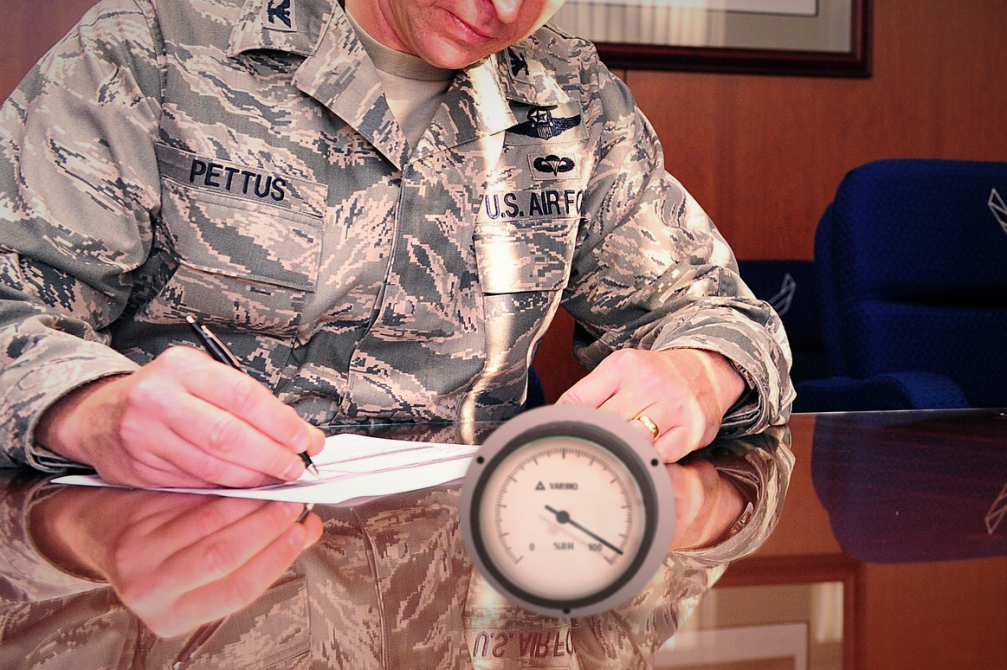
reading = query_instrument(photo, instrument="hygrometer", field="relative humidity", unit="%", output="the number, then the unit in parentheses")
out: 95 (%)
